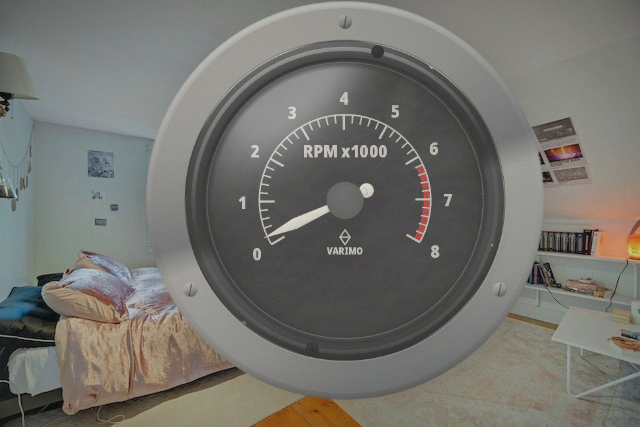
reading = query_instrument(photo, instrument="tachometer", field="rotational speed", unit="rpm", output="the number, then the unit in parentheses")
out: 200 (rpm)
